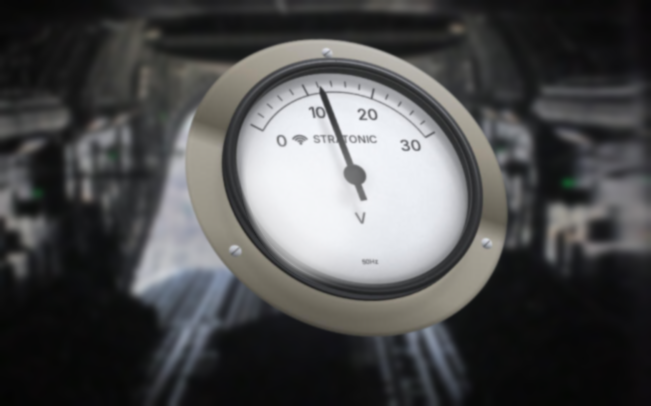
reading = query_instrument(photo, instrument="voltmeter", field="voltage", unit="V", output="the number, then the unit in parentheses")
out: 12 (V)
